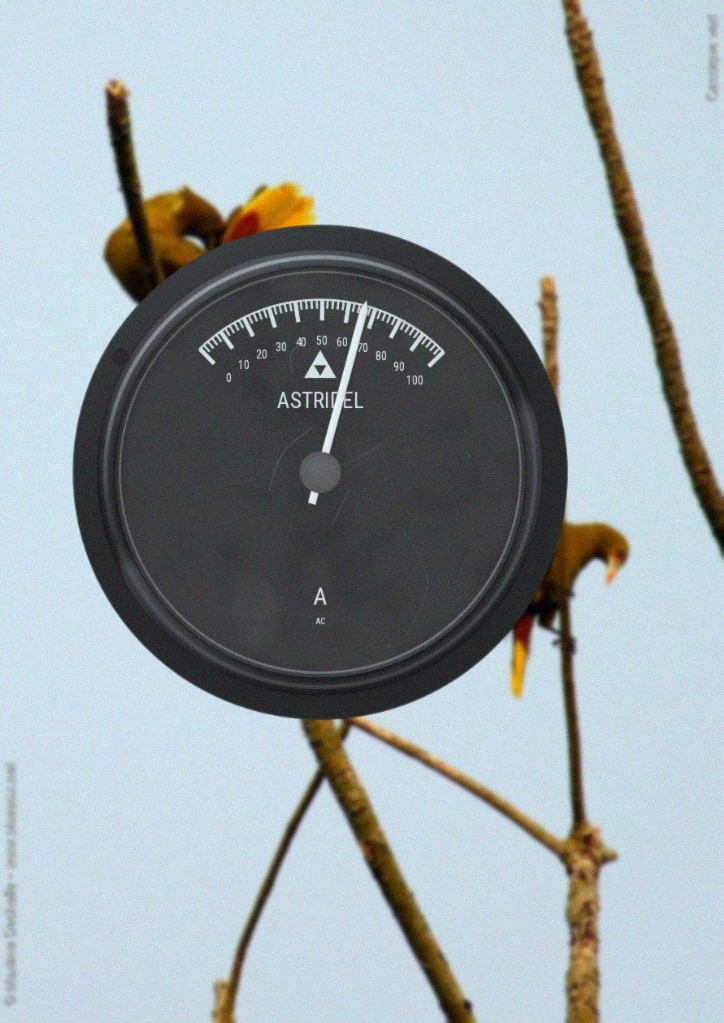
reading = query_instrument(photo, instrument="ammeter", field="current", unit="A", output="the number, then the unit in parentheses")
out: 66 (A)
